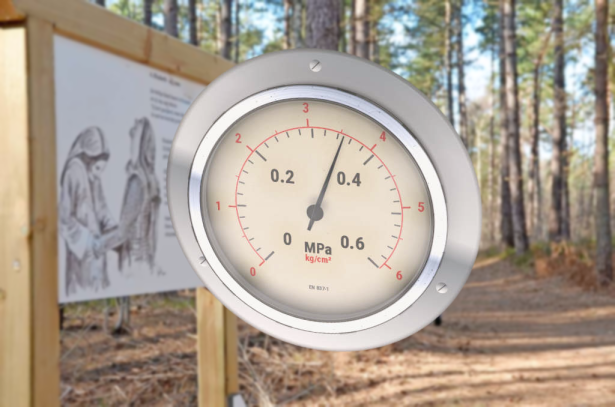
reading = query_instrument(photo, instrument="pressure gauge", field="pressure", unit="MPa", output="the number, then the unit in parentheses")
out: 0.35 (MPa)
